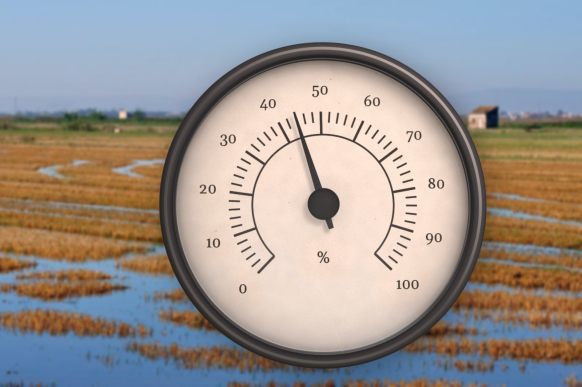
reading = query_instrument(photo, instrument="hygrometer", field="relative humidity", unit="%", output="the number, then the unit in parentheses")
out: 44 (%)
